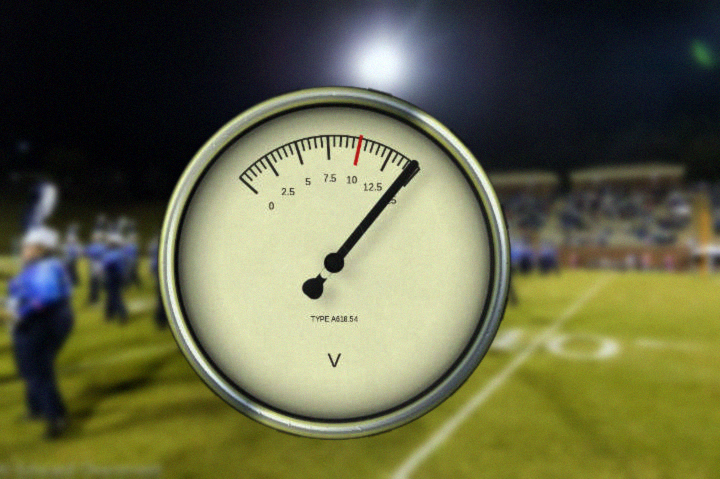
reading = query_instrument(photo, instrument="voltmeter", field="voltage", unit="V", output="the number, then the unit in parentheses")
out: 14.5 (V)
